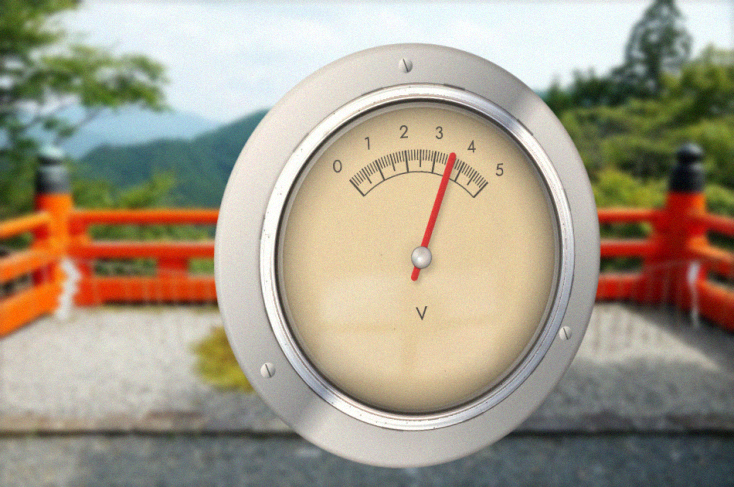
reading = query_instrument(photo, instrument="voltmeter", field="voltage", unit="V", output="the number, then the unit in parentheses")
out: 3.5 (V)
